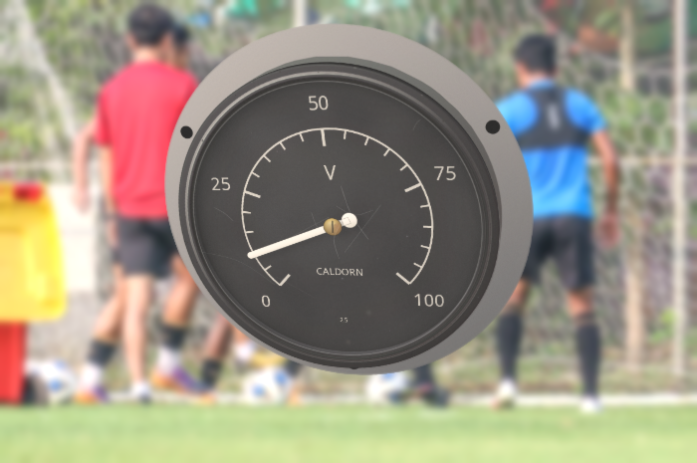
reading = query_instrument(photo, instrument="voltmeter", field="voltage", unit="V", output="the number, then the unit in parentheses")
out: 10 (V)
